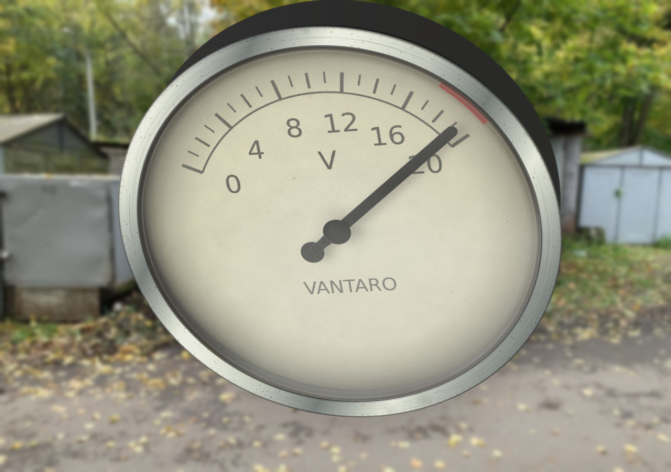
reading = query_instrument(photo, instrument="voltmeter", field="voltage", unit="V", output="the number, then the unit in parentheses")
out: 19 (V)
